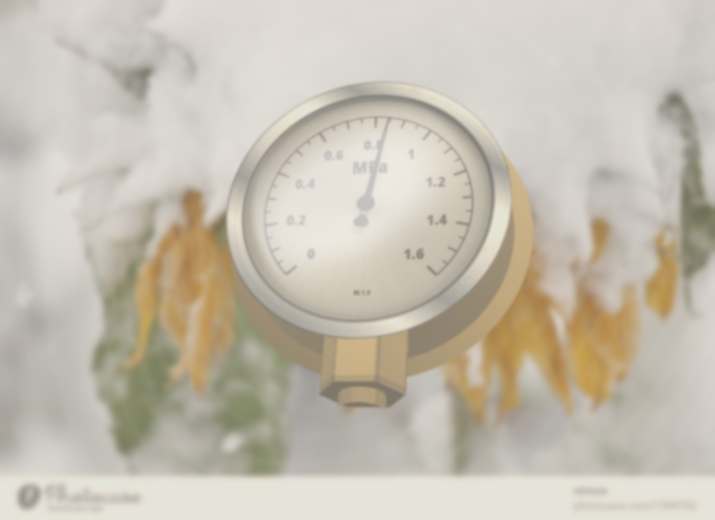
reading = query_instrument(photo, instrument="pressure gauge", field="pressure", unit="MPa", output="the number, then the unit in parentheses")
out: 0.85 (MPa)
